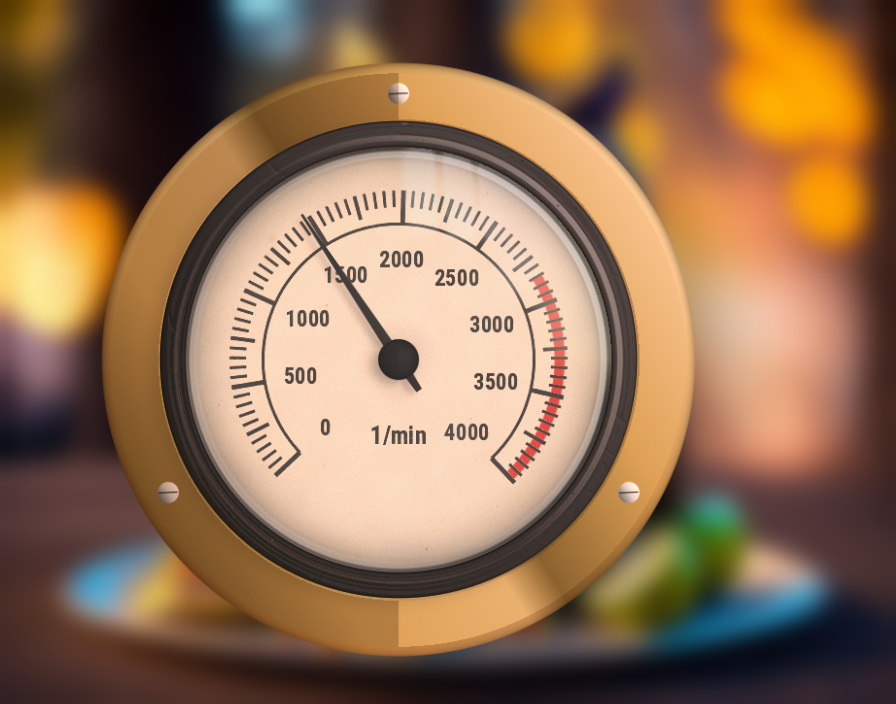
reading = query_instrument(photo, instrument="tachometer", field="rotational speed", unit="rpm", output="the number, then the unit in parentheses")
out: 1475 (rpm)
